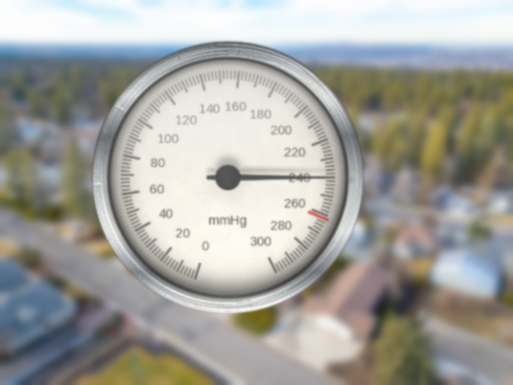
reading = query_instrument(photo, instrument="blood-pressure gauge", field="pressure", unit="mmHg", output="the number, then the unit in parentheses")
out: 240 (mmHg)
